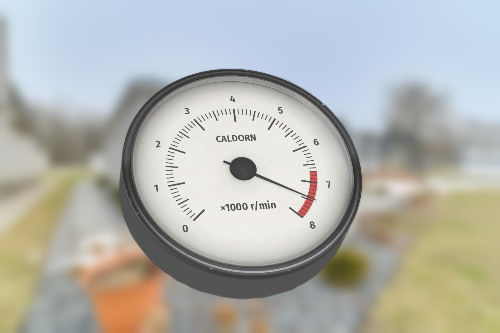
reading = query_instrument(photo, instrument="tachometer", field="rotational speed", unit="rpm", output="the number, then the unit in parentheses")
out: 7500 (rpm)
